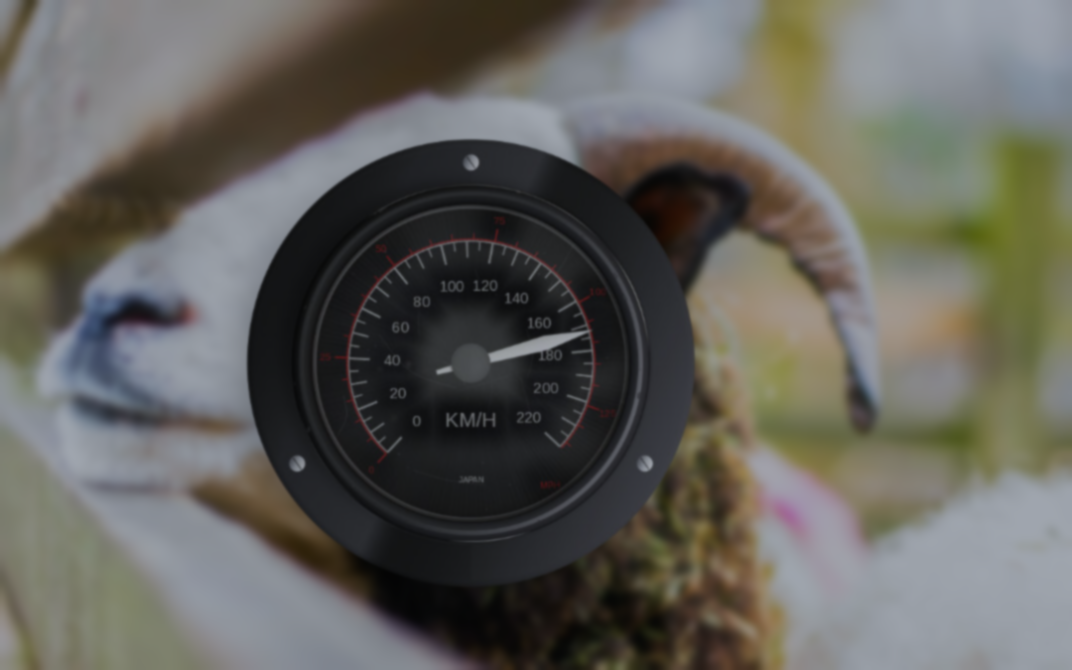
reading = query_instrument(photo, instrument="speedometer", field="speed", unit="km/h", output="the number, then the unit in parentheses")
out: 172.5 (km/h)
